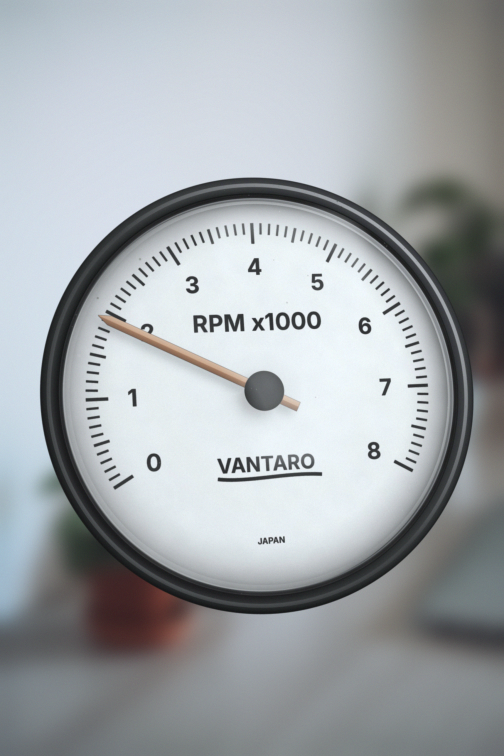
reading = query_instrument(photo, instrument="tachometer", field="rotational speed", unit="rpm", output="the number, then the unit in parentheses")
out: 1900 (rpm)
